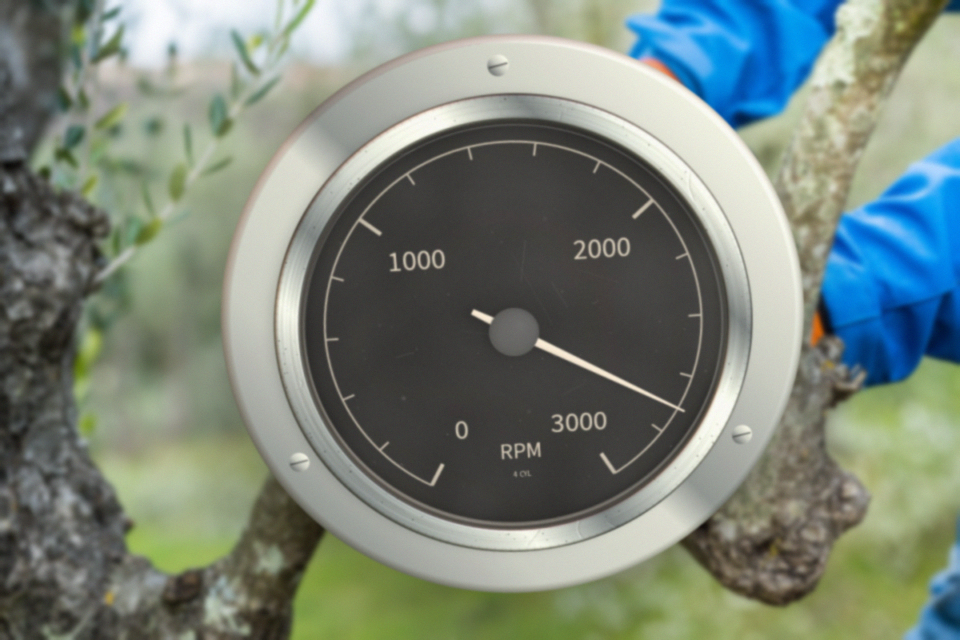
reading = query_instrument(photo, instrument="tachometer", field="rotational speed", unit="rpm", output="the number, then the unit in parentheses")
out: 2700 (rpm)
